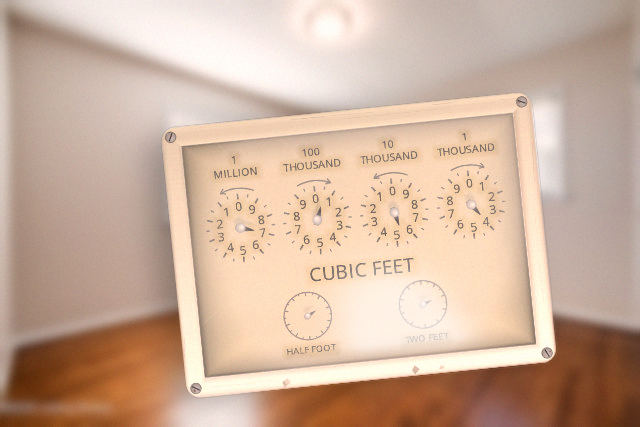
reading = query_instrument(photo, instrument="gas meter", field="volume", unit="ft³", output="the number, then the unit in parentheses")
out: 705400 (ft³)
